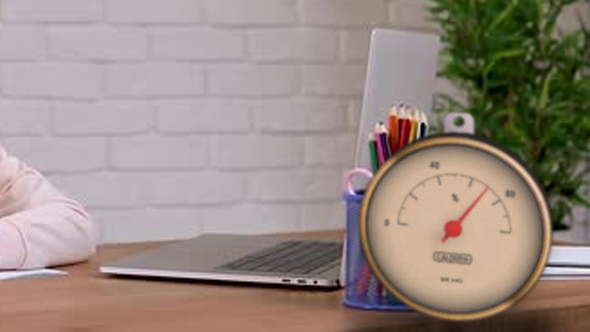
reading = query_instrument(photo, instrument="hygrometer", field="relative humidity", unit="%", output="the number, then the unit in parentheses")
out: 70 (%)
